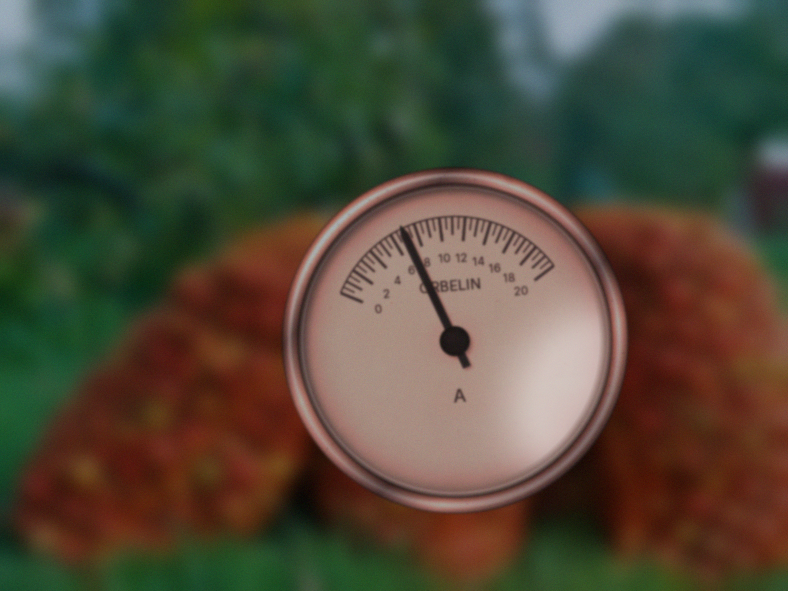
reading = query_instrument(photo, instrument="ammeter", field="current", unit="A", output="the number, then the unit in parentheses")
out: 7 (A)
